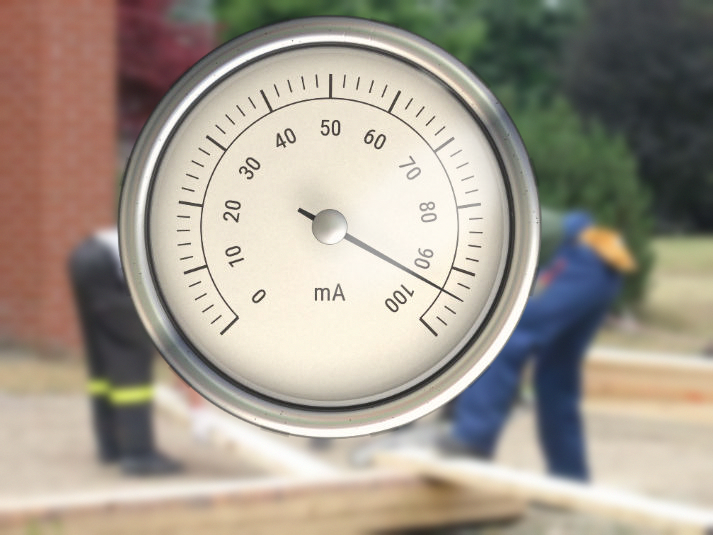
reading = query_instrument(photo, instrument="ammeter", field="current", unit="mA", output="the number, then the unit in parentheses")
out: 94 (mA)
